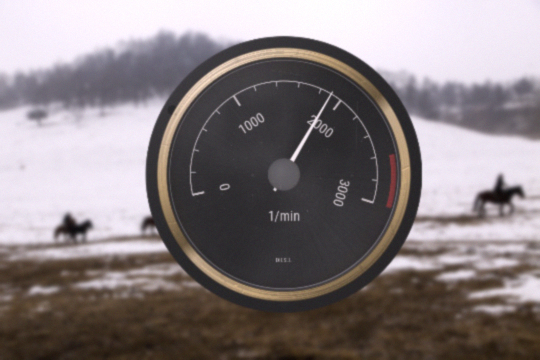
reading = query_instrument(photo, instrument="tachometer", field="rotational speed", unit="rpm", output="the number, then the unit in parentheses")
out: 1900 (rpm)
